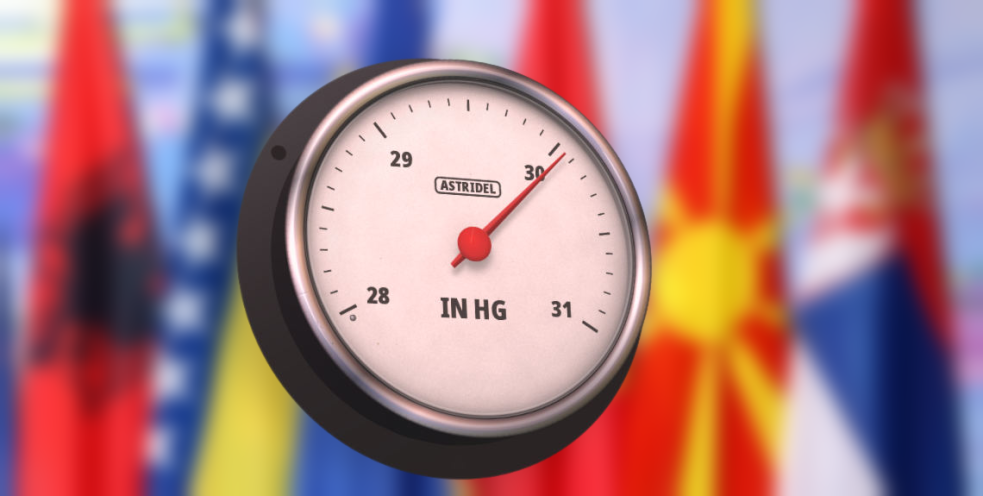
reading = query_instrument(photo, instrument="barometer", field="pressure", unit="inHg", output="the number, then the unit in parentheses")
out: 30.05 (inHg)
